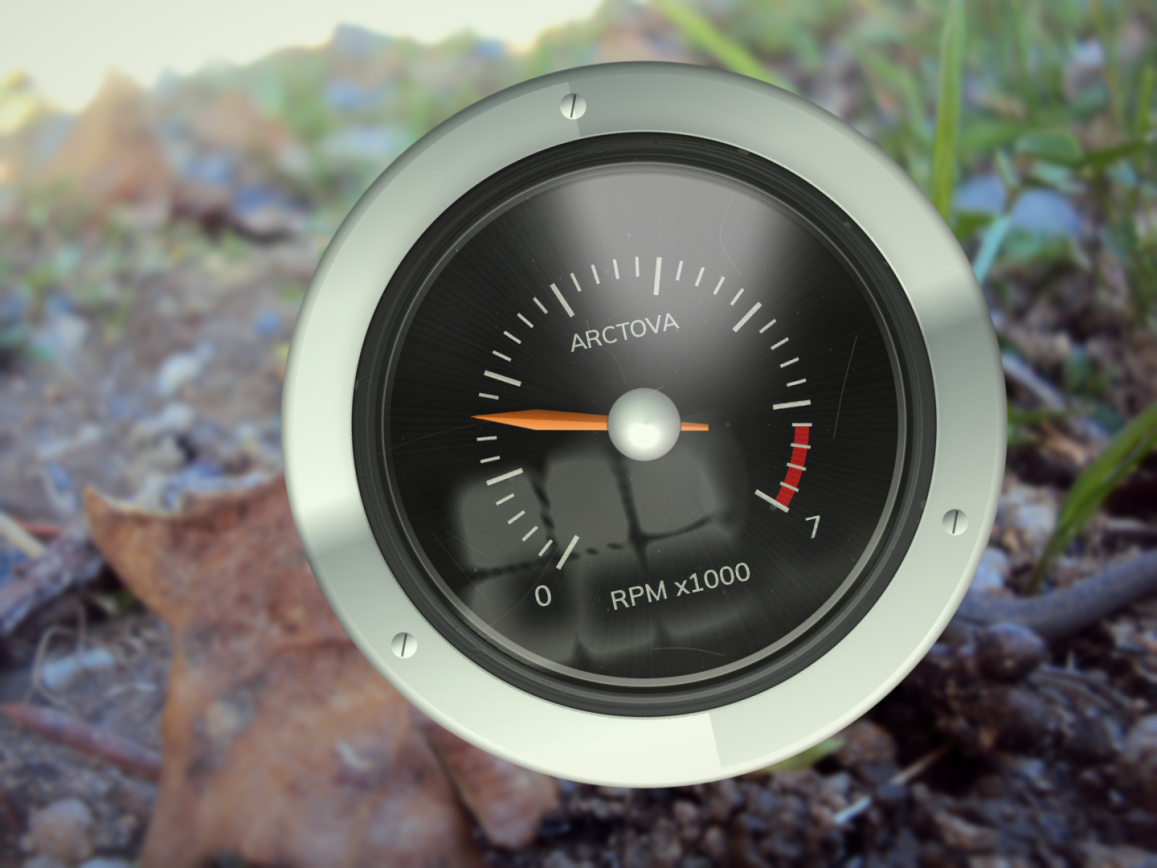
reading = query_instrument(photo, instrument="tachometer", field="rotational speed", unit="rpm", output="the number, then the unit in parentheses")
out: 1600 (rpm)
